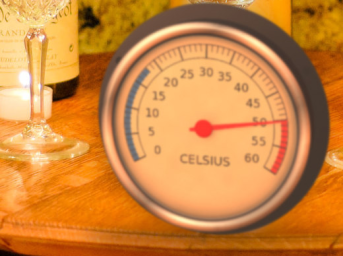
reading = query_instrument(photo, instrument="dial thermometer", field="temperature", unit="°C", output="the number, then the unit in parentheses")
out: 50 (°C)
